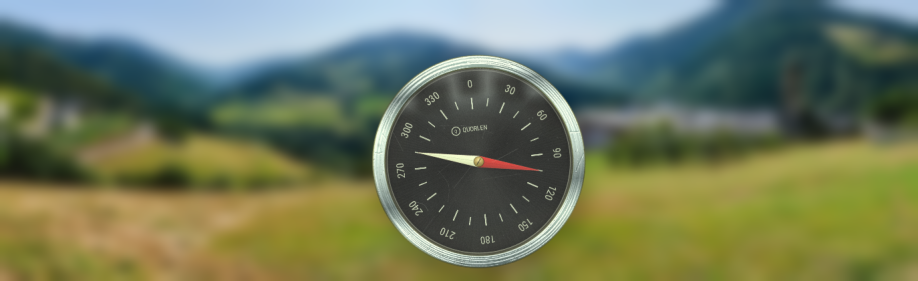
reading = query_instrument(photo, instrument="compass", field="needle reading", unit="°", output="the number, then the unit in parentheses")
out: 105 (°)
